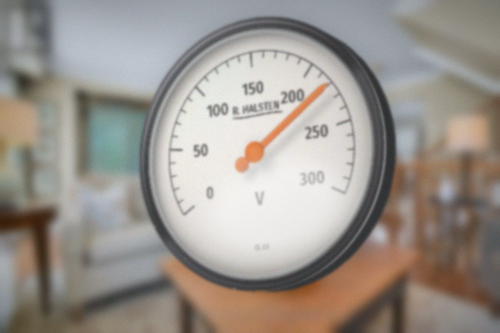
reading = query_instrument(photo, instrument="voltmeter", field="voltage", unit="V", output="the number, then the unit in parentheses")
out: 220 (V)
